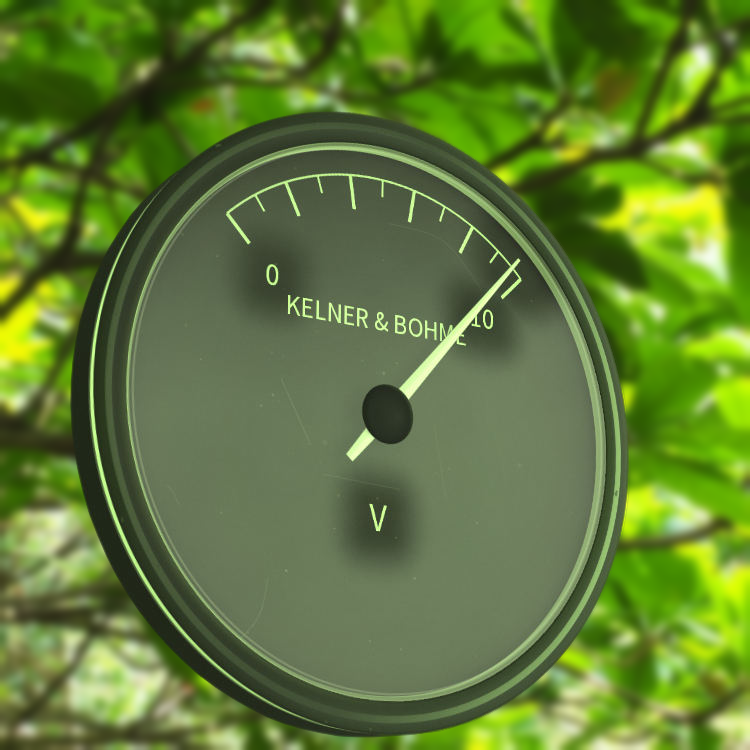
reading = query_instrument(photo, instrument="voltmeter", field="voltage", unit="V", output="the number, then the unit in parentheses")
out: 9.5 (V)
